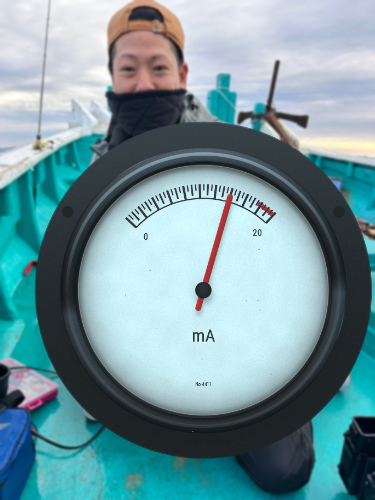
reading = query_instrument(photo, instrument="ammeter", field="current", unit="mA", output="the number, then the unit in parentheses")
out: 14 (mA)
